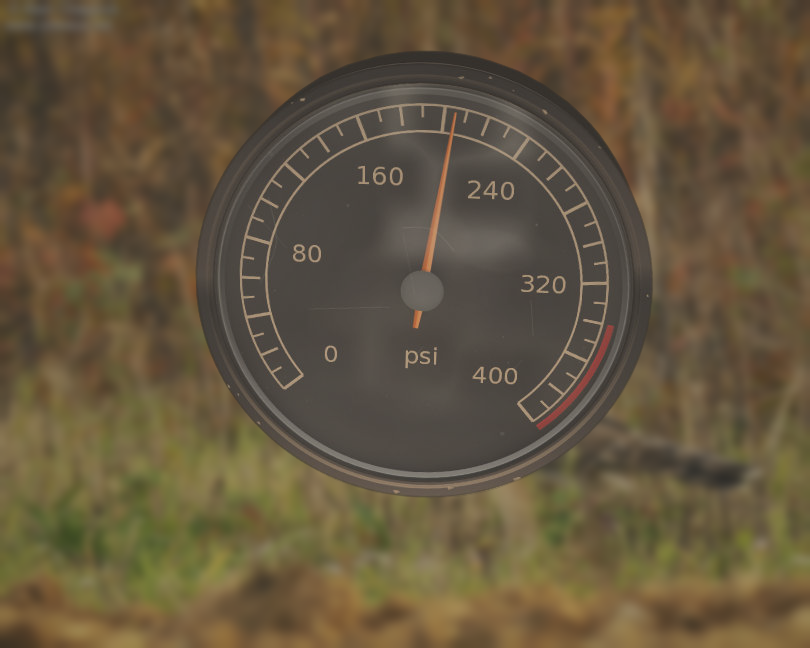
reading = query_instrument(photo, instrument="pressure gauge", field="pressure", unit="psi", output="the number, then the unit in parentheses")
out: 205 (psi)
